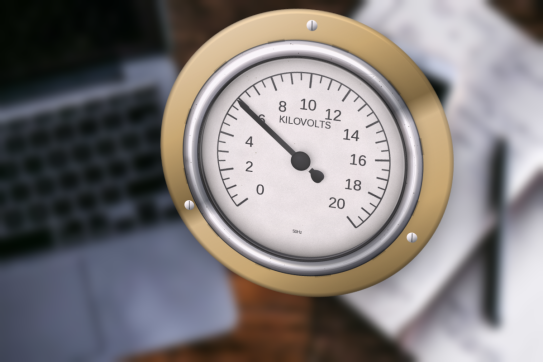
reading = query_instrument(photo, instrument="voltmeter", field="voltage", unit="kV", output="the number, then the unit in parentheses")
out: 6 (kV)
